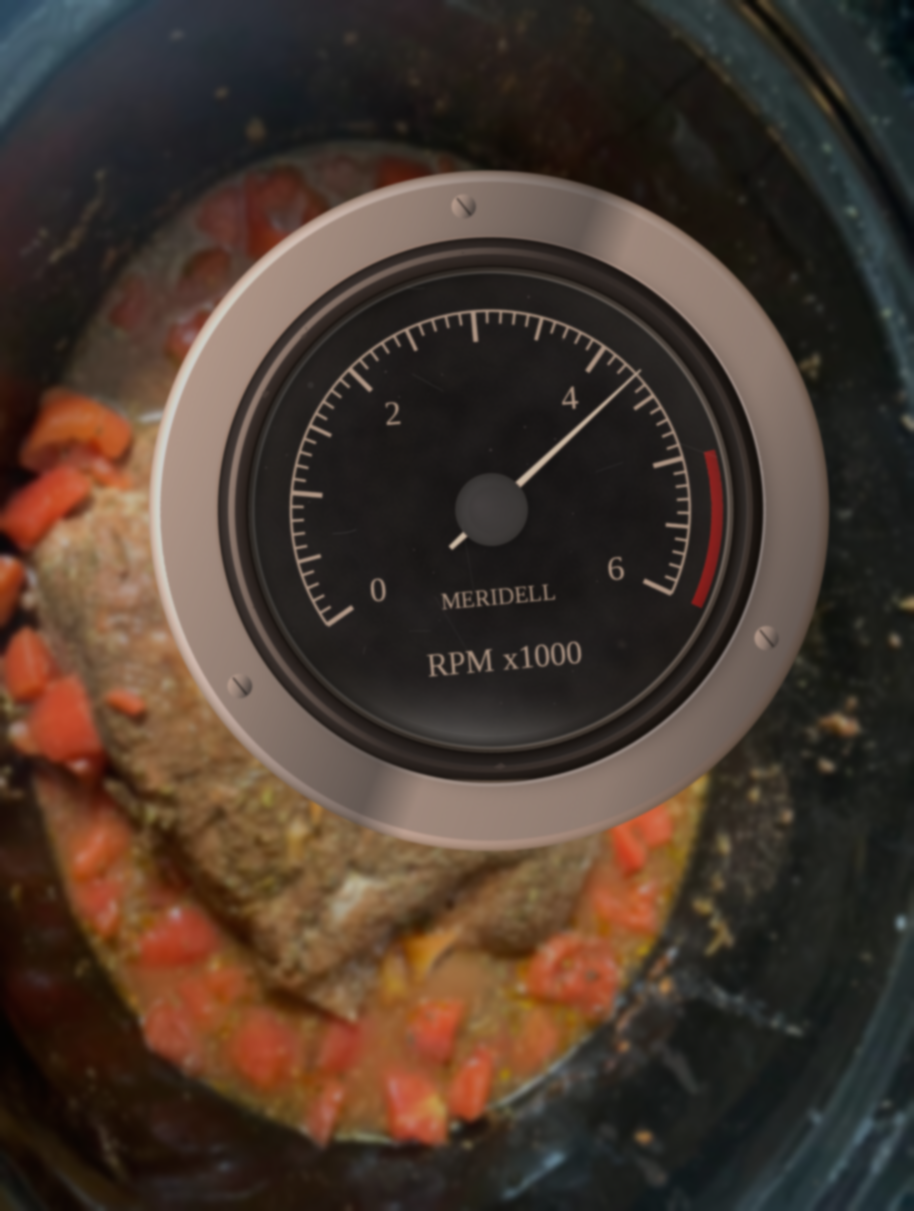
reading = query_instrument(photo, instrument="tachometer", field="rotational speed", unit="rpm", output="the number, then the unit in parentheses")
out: 4300 (rpm)
